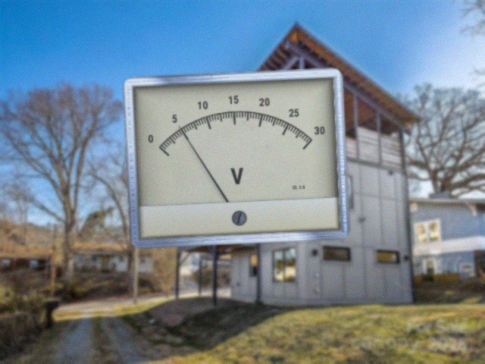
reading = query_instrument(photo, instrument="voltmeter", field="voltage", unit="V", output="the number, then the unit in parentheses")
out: 5 (V)
